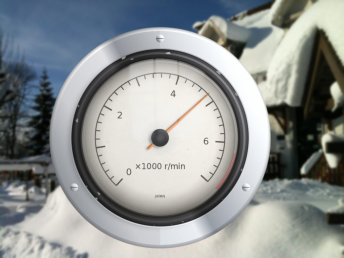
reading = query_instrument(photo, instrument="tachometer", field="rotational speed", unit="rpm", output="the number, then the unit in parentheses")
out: 4800 (rpm)
